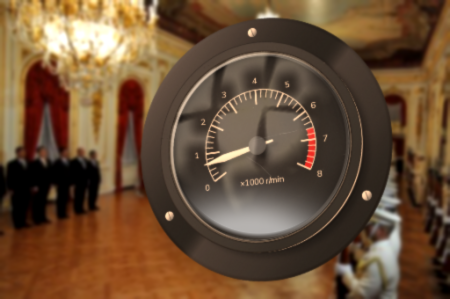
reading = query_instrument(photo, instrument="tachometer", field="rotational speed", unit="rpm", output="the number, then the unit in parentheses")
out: 600 (rpm)
